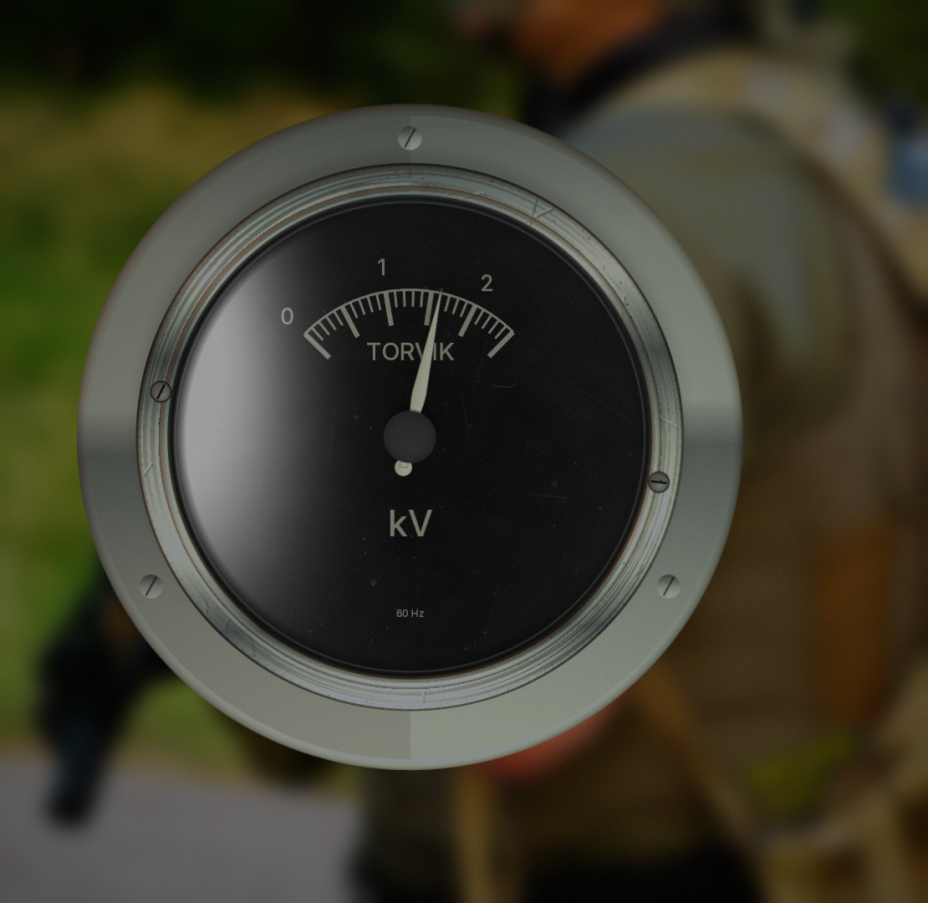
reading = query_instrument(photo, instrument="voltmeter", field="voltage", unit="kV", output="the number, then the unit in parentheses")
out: 1.6 (kV)
